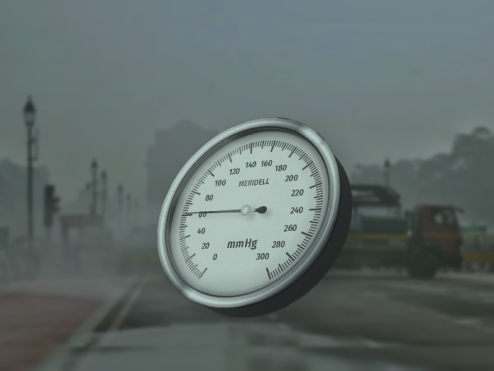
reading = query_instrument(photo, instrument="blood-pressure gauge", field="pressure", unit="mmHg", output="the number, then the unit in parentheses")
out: 60 (mmHg)
